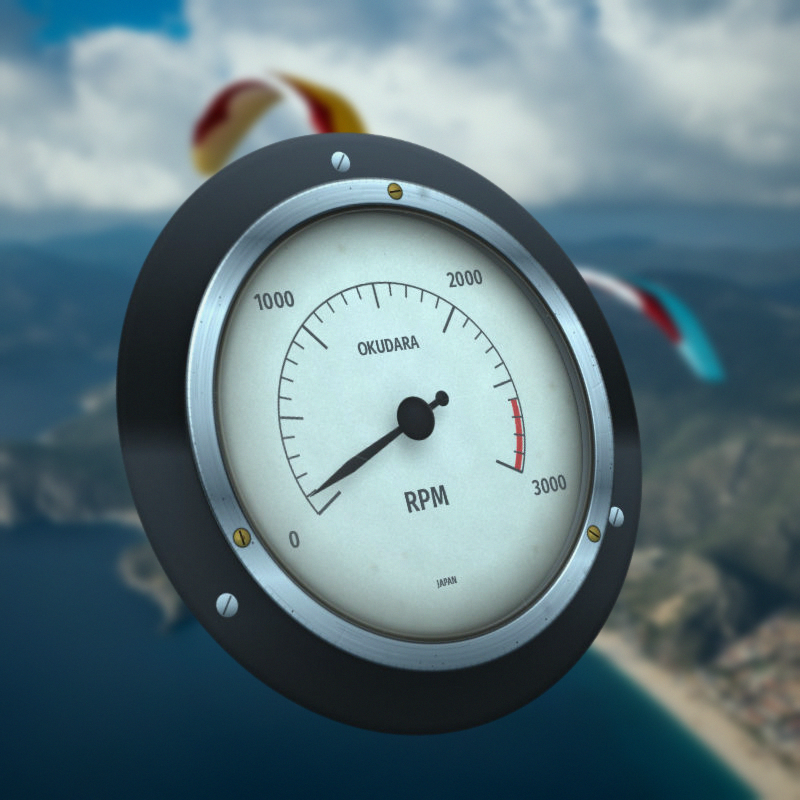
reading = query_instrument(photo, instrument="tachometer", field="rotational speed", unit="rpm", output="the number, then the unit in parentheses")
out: 100 (rpm)
